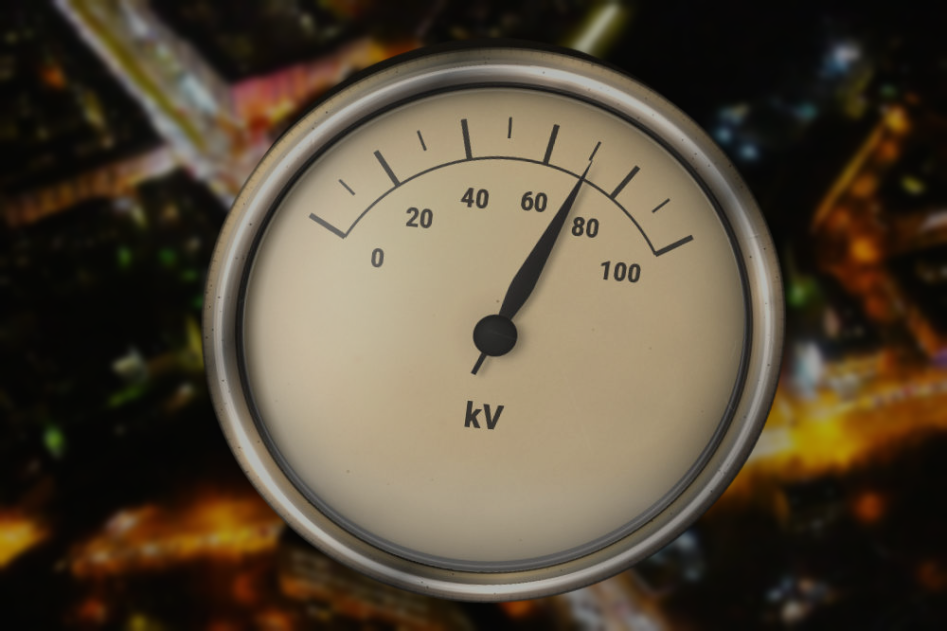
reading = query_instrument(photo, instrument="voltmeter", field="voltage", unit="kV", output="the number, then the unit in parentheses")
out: 70 (kV)
